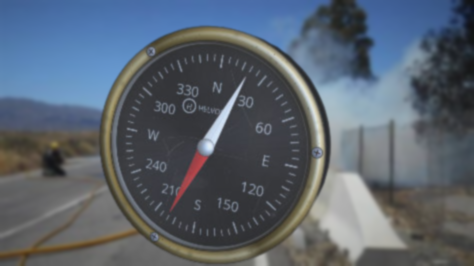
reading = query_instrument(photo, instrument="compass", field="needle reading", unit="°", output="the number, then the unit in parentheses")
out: 200 (°)
